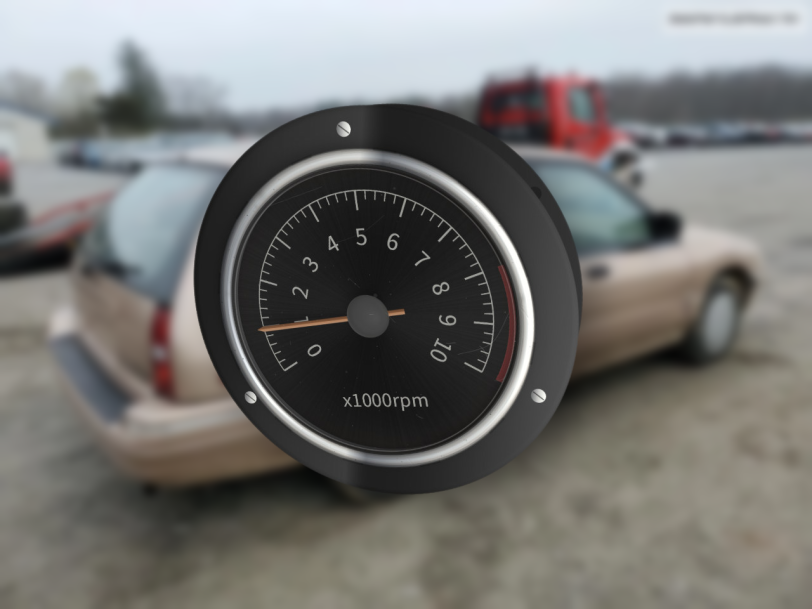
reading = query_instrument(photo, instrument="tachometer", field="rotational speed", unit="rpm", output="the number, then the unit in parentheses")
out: 1000 (rpm)
